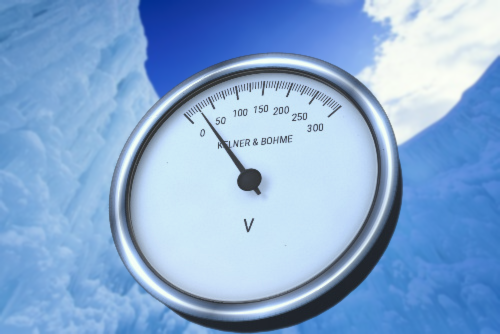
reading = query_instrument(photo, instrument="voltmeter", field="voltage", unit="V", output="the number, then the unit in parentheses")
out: 25 (V)
